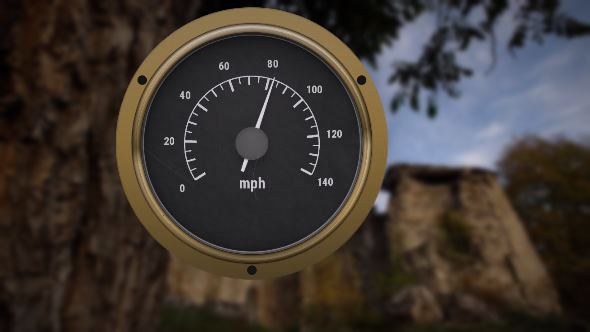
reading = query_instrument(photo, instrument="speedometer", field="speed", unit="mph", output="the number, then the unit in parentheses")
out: 82.5 (mph)
